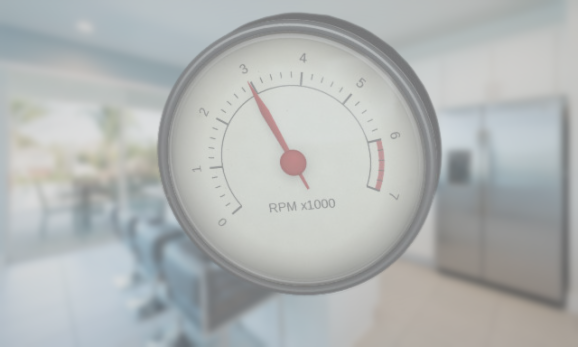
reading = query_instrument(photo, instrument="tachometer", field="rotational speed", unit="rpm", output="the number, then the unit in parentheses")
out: 3000 (rpm)
